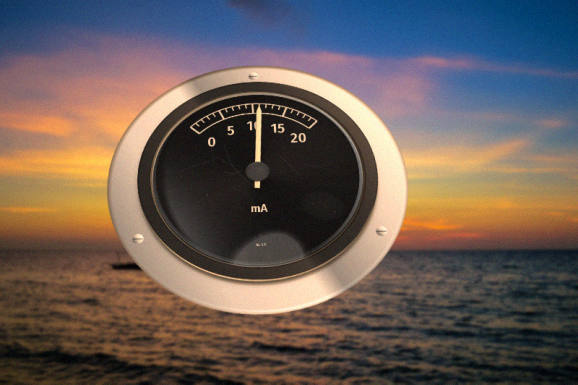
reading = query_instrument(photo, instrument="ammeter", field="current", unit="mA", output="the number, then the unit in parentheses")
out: 11 (mA)
